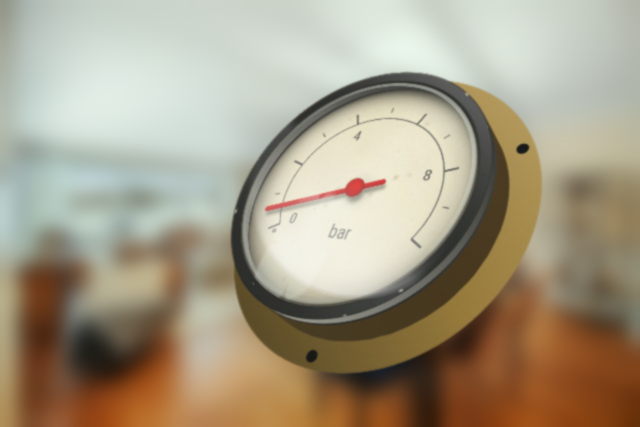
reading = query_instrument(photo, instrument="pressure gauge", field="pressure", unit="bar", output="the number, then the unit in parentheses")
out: 0.5 (bar)
